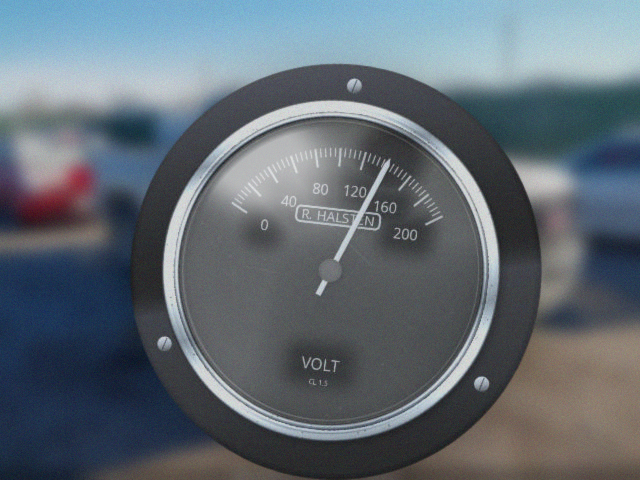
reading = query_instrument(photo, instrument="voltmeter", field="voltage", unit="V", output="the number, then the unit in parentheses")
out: 140 (V)
